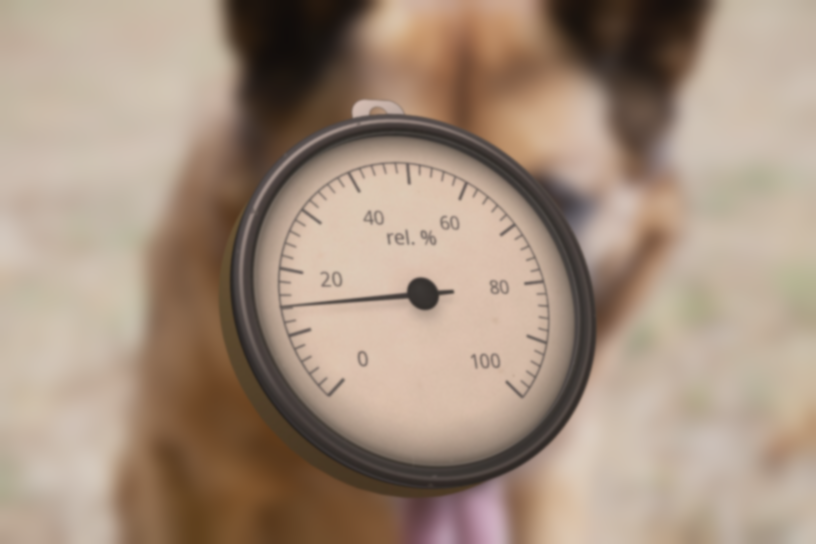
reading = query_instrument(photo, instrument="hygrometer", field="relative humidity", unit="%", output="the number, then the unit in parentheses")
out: 14 (%)
